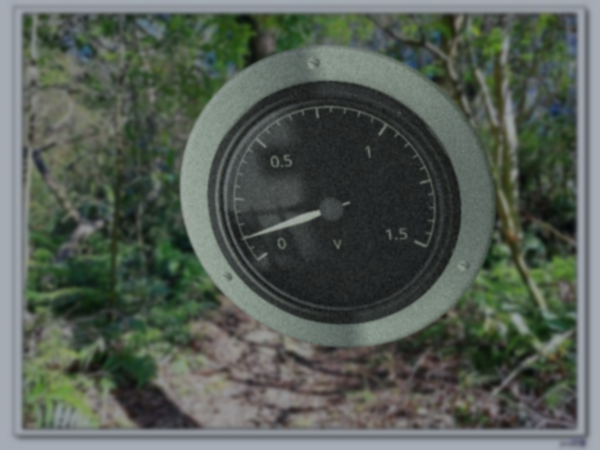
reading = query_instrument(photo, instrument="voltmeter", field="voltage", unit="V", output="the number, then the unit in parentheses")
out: 0.1 (V)
